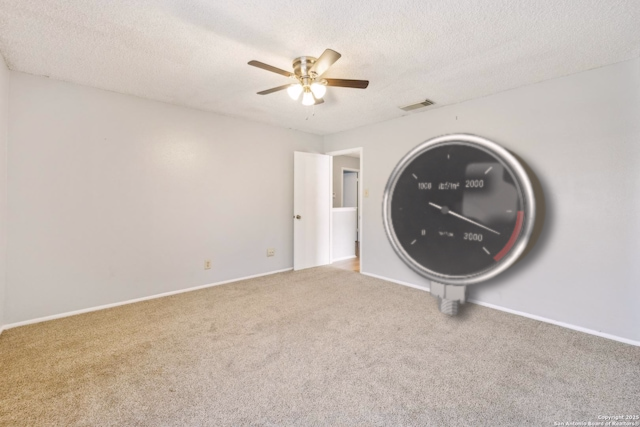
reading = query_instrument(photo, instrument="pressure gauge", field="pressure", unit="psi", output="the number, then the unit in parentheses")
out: 2750 (psi)
